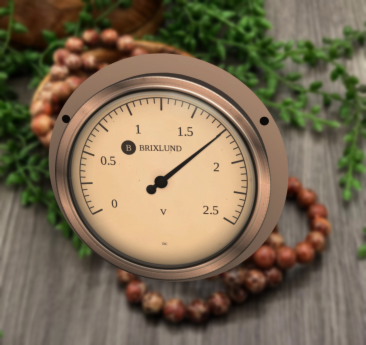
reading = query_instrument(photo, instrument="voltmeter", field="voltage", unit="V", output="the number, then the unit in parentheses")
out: 1.75 (V)
